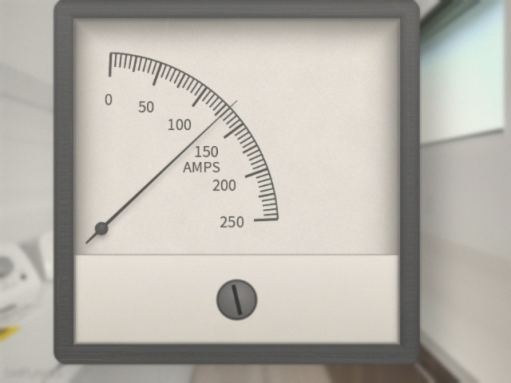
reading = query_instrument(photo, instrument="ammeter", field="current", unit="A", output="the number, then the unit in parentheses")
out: 130 (A)
